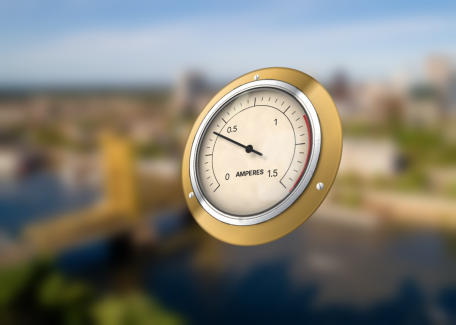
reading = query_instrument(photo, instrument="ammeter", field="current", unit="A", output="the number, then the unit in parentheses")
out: 0.4 (A)
